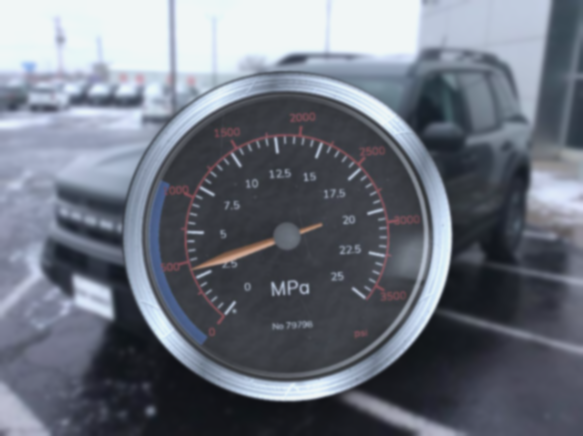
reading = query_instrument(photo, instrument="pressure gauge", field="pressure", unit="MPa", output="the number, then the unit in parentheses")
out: 3 (MPa)
